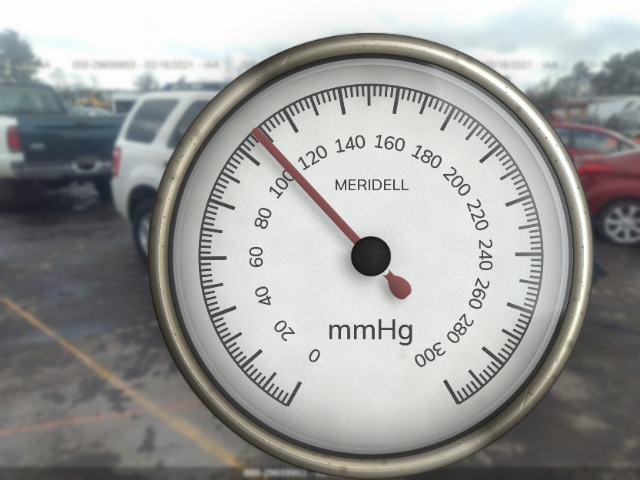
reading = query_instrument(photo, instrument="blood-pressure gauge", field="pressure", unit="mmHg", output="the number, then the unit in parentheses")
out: 108 (mmHg)
